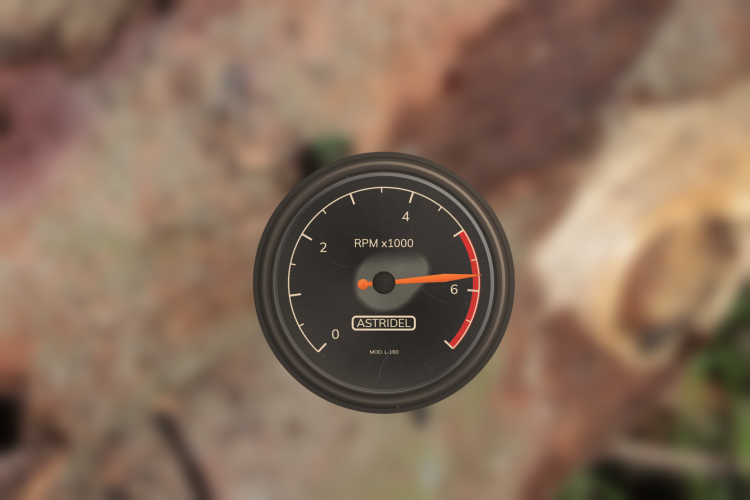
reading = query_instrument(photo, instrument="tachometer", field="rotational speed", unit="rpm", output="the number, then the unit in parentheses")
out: 5750 (rpm)
